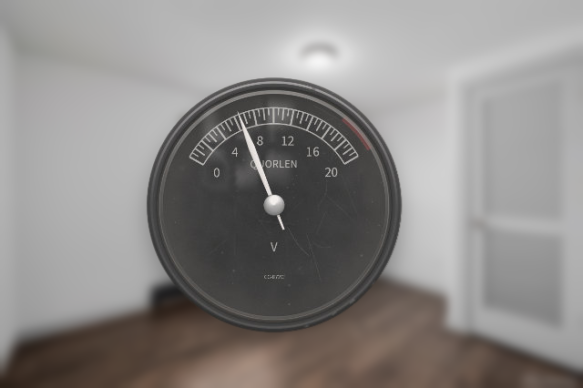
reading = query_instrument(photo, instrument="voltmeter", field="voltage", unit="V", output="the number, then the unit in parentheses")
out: 6.5 (V)
